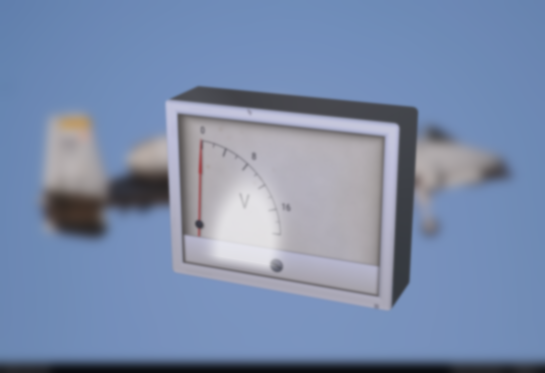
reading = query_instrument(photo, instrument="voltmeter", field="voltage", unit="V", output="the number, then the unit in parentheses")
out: 0 (V)
